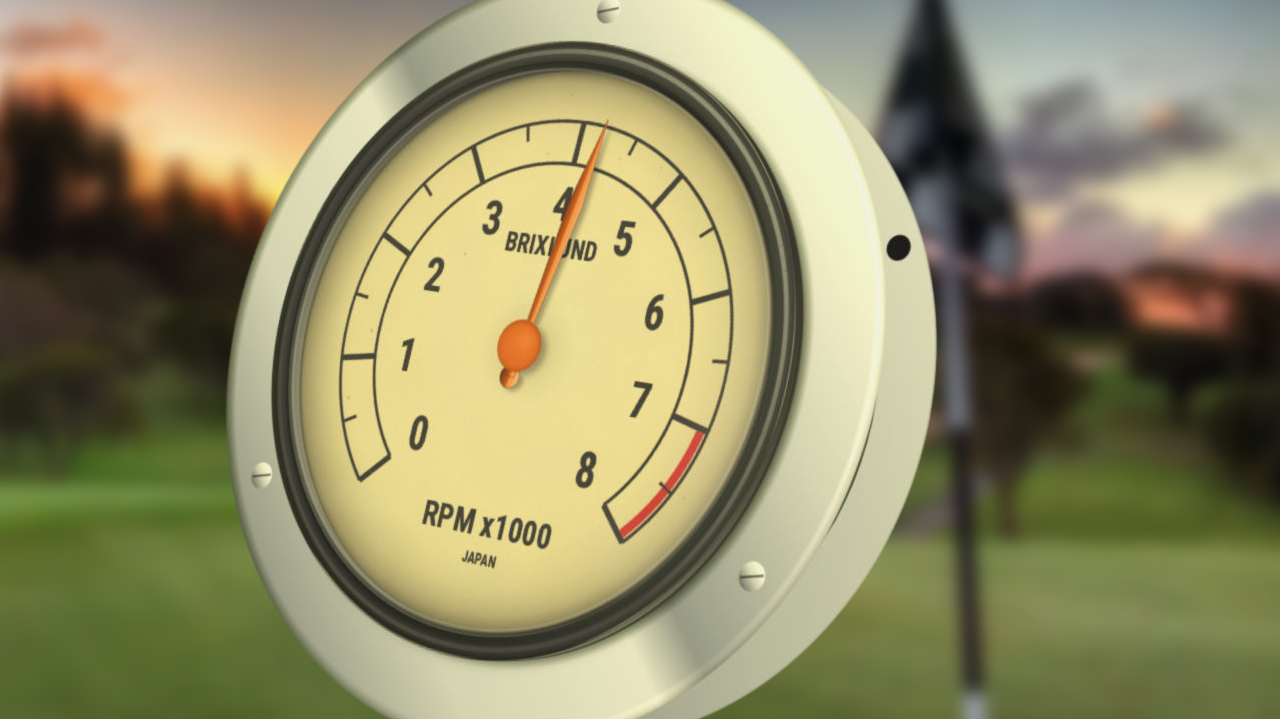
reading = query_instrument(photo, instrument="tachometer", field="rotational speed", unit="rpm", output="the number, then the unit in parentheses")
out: 4250 (rpm)
